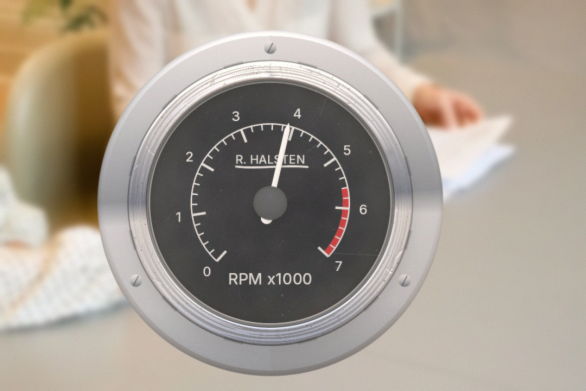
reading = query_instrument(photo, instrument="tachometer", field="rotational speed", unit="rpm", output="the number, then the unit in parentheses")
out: 3900 (rpm)
